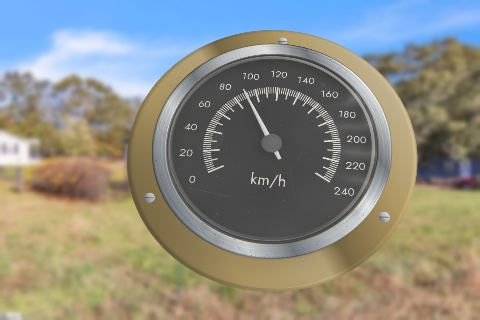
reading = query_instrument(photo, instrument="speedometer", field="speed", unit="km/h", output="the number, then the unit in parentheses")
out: 90 (km/h)
